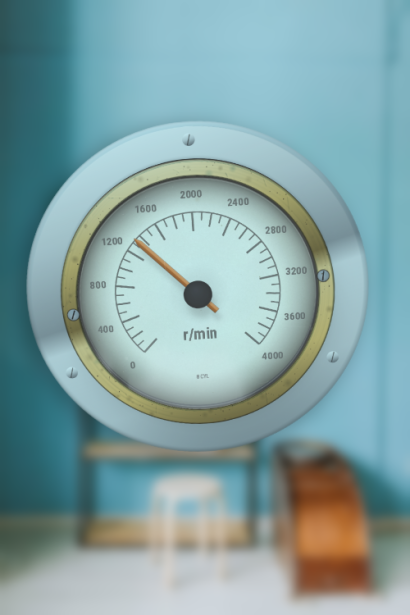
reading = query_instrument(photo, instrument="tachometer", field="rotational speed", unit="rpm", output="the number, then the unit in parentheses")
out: 1350 (rpm)
